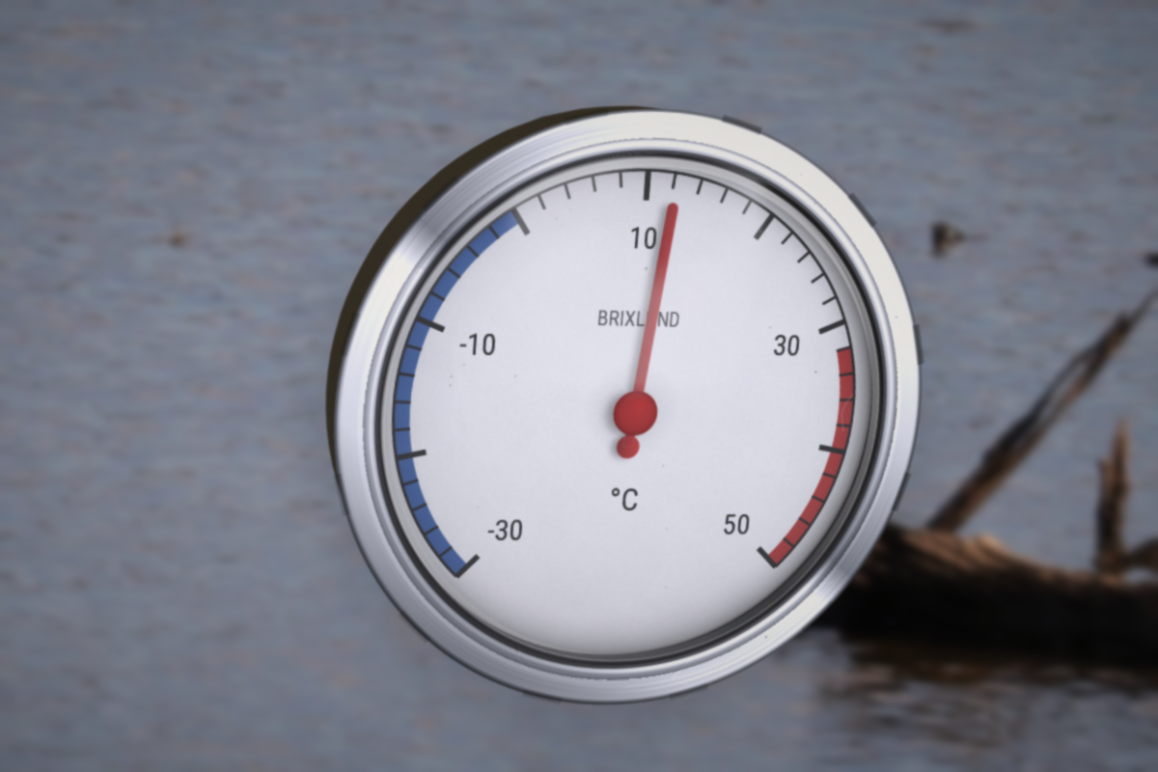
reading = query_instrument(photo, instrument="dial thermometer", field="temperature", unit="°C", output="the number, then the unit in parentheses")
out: 12 (°C)
